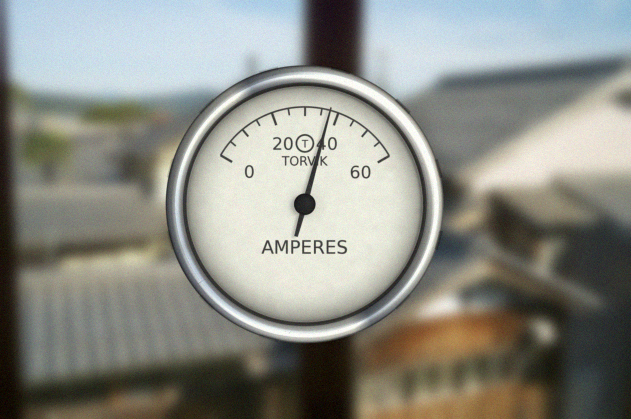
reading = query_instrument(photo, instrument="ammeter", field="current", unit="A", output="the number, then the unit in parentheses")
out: 37.5 (A)
